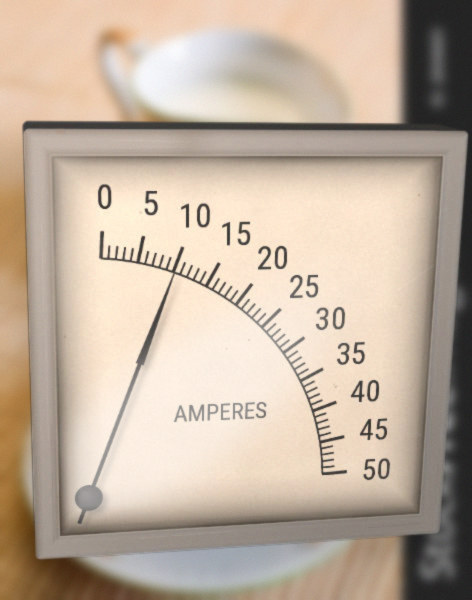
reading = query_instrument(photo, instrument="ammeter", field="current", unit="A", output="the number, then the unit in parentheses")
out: 10 (A)
